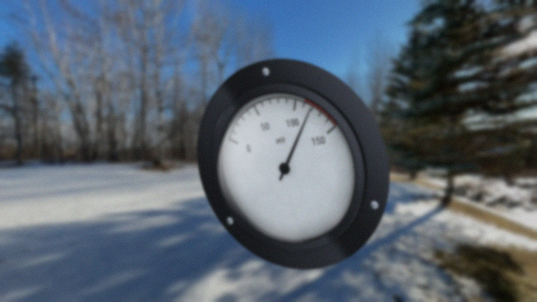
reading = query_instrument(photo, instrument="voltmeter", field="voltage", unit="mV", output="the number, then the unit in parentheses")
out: 120 (mV)
